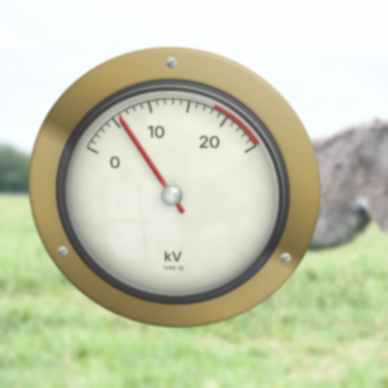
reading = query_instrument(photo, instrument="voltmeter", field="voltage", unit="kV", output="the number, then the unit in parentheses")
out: 6 (kV)
